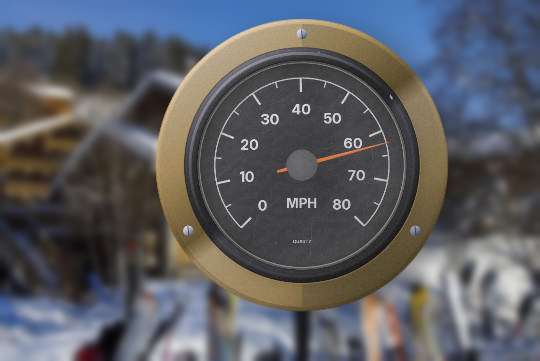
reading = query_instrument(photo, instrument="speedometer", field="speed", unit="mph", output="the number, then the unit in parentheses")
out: 62.5 (mph)
